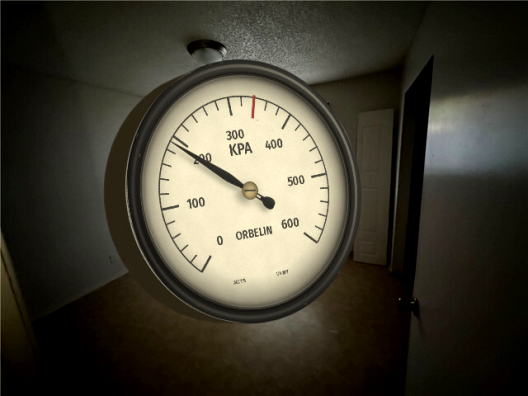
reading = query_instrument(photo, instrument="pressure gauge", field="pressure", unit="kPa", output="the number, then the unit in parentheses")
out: 190 (kPa)
